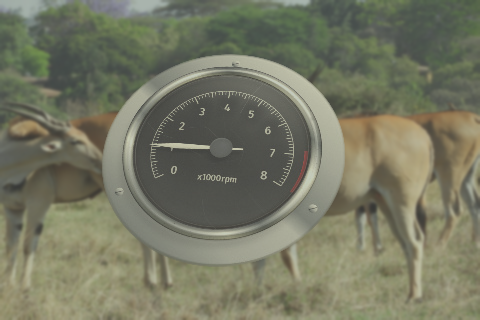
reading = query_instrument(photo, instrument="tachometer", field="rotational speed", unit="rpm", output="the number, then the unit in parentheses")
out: 1000 (rpm)
